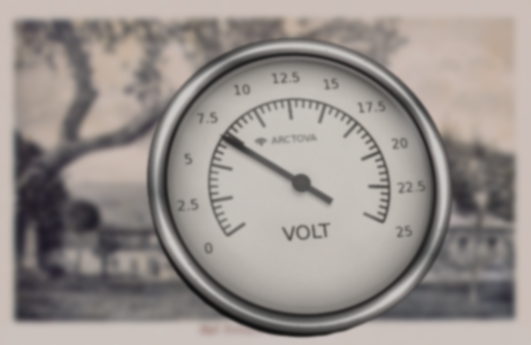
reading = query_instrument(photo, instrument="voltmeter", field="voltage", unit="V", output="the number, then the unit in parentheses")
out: 7 (V)
